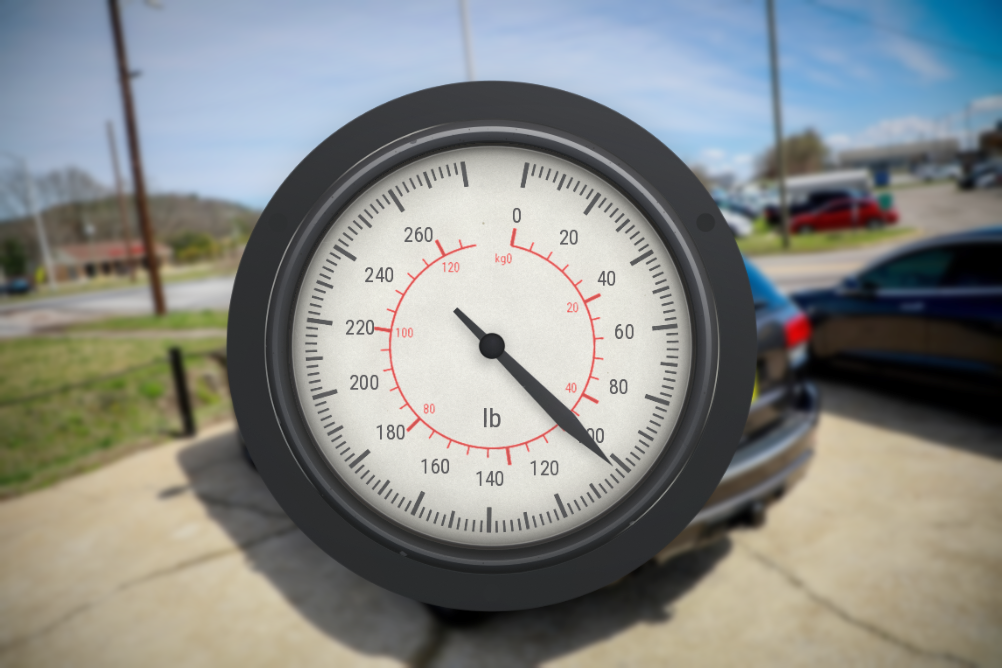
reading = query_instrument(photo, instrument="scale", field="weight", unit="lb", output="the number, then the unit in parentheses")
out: 102 (lb)
